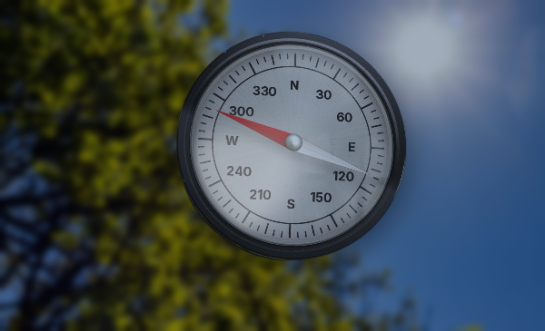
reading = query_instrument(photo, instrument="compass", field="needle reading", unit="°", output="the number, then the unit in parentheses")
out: 290 (°)
